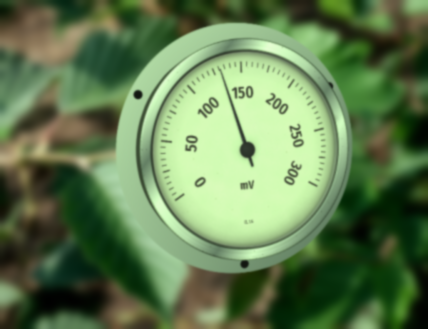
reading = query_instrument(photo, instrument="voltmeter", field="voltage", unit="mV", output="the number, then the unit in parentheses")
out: 130 (mV)
